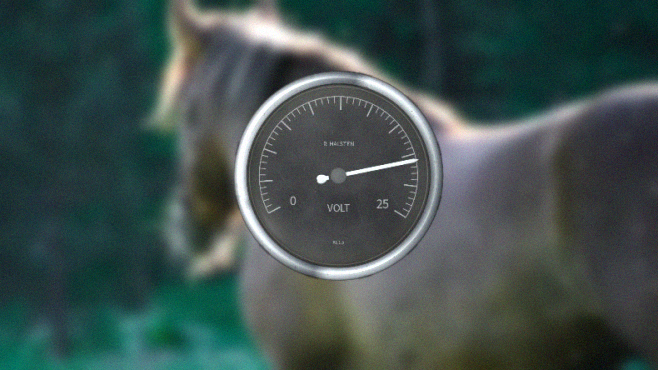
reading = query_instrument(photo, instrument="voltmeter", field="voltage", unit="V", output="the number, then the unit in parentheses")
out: 20.5 (V)
